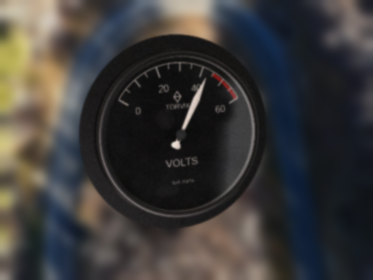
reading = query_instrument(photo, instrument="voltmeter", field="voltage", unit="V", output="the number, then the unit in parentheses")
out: 42.5 (V)
